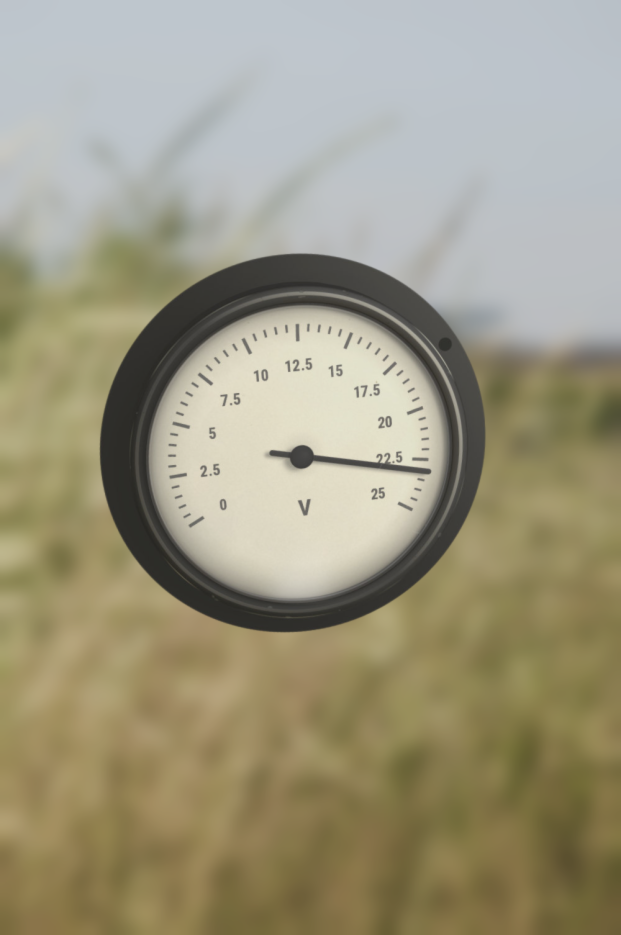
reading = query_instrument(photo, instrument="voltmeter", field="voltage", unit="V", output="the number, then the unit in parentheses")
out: 23 (V)
